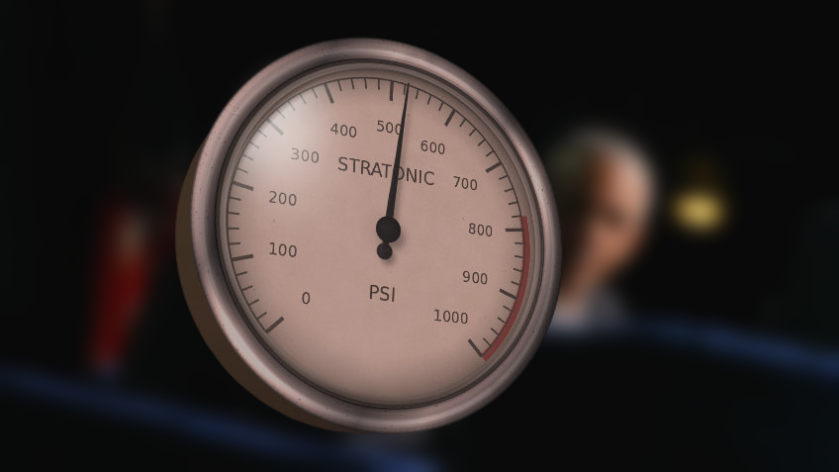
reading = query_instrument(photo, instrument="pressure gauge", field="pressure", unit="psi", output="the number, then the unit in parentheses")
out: 520 (psi)
